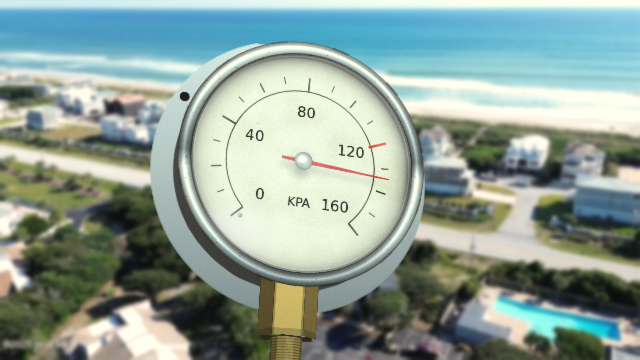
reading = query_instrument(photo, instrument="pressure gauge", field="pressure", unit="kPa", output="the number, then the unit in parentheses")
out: 135 (kPa)
